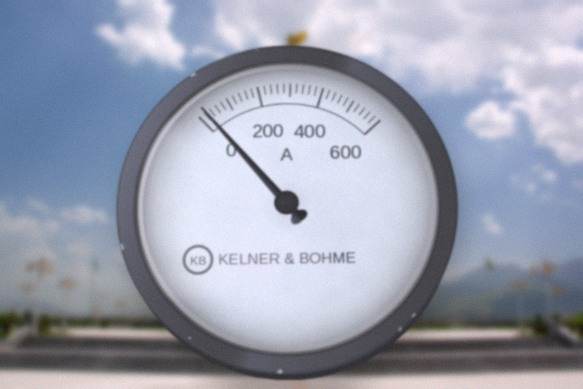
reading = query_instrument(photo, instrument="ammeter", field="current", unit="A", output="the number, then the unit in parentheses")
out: 20 (A)
